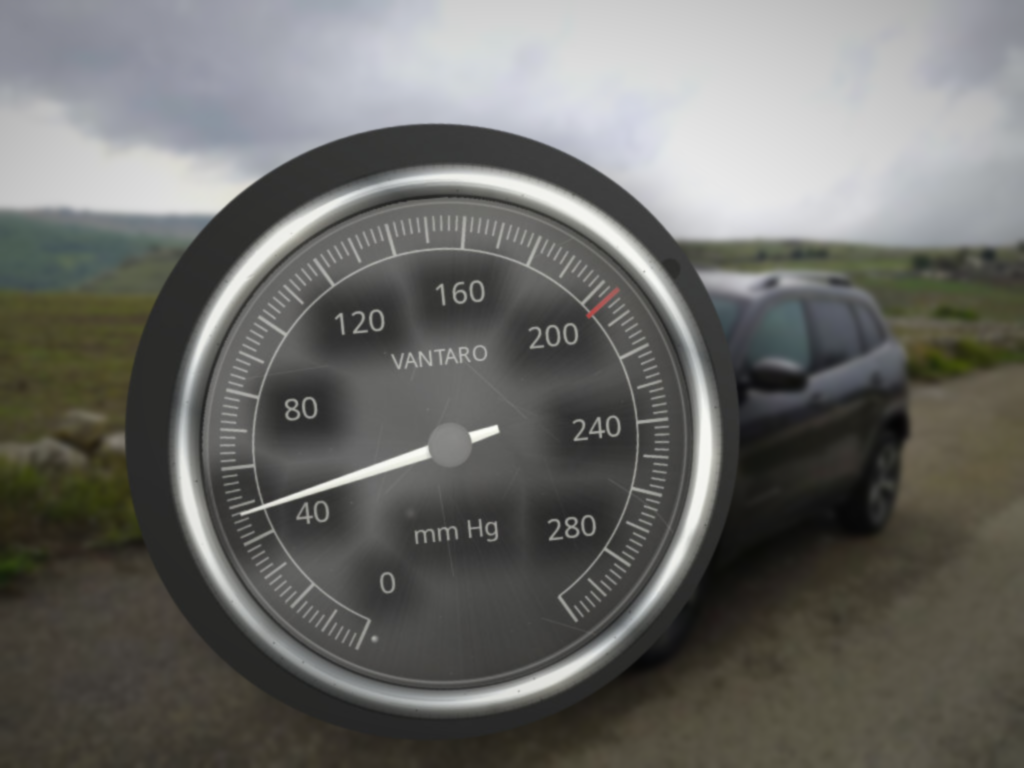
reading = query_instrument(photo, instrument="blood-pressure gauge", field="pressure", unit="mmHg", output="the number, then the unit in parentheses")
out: 48 (mmHg)
